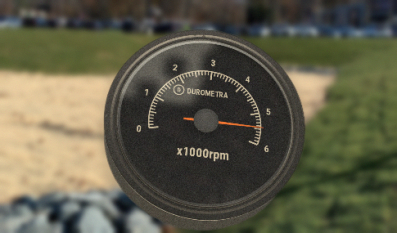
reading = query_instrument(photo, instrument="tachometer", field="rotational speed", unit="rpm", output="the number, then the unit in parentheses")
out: 5500 (rpm)
